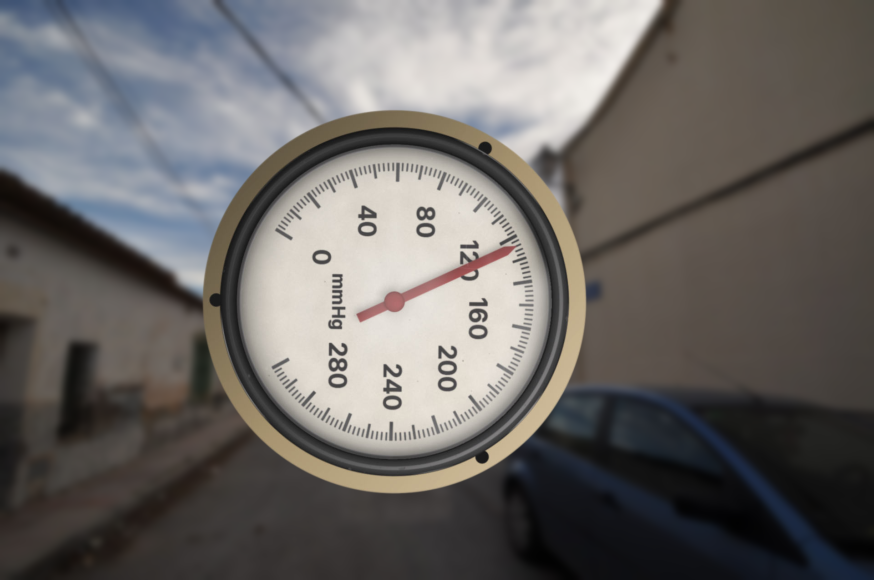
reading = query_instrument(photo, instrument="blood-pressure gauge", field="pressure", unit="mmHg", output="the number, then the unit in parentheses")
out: 124 (mmHg)
